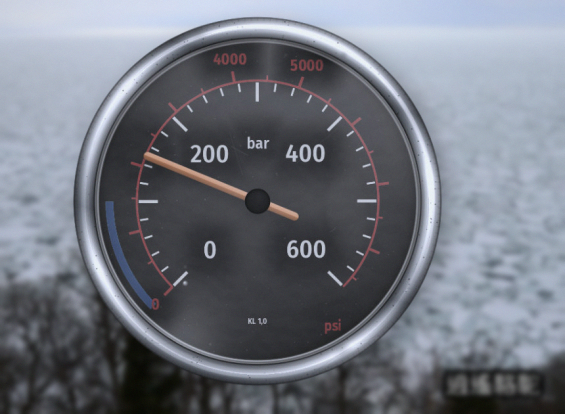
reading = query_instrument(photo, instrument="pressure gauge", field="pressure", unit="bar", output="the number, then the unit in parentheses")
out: 150 (bar)
